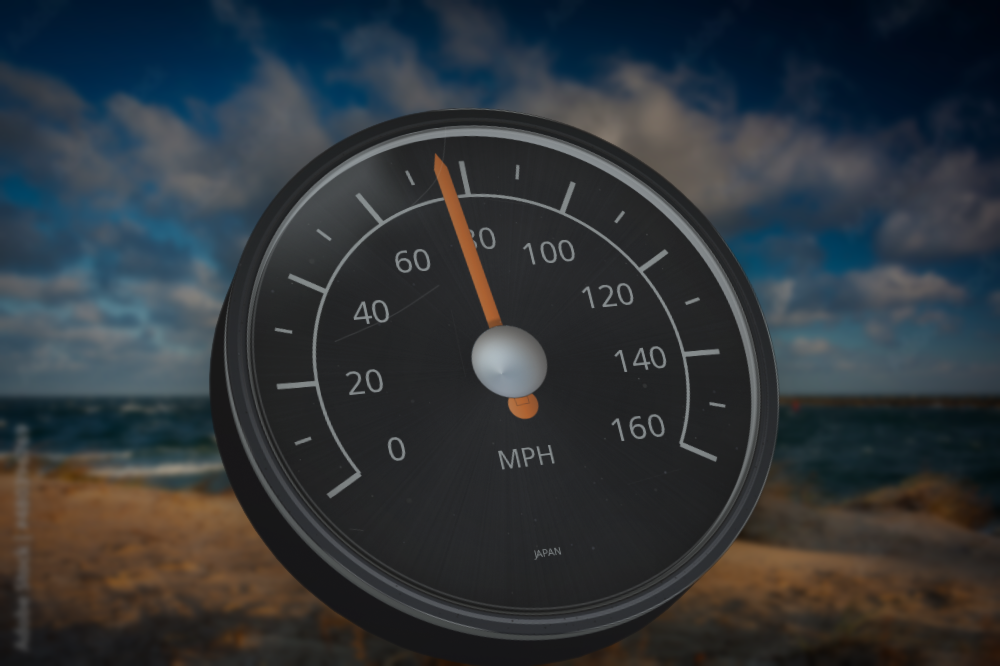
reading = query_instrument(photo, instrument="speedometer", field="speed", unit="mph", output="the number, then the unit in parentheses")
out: 75 (mph)
